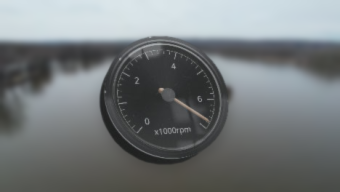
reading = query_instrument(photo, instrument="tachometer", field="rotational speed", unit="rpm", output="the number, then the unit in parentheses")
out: 6800 (rpm)
